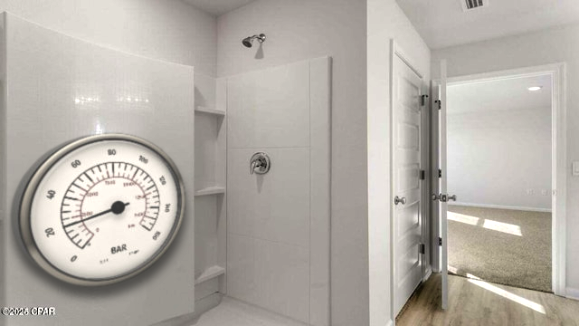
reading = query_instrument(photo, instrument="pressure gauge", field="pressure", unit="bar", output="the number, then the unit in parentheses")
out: 20 (bar)
